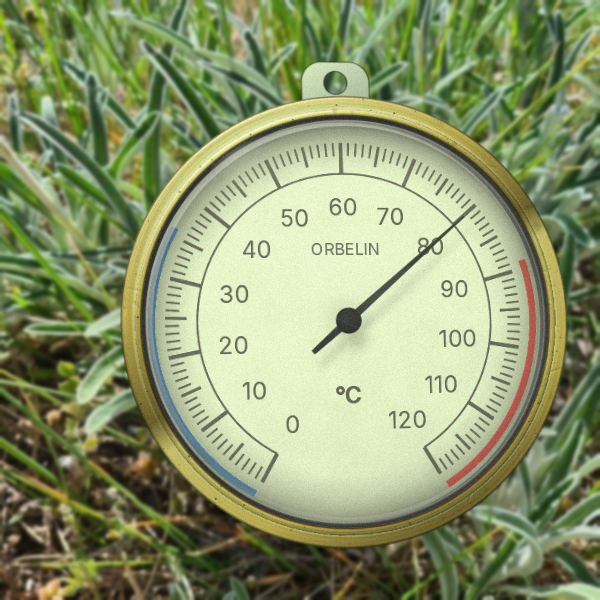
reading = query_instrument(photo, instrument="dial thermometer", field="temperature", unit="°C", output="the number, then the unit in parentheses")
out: 80 (°C)
